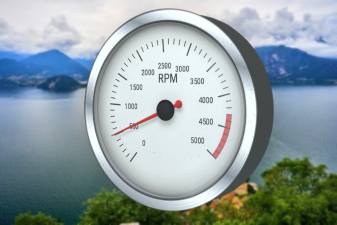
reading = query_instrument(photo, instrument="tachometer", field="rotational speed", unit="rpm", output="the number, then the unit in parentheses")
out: 500 (rpm)
